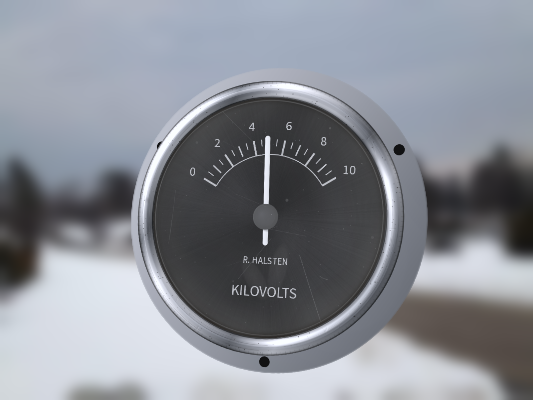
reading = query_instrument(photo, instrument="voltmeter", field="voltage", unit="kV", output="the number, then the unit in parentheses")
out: 5 (kV)
